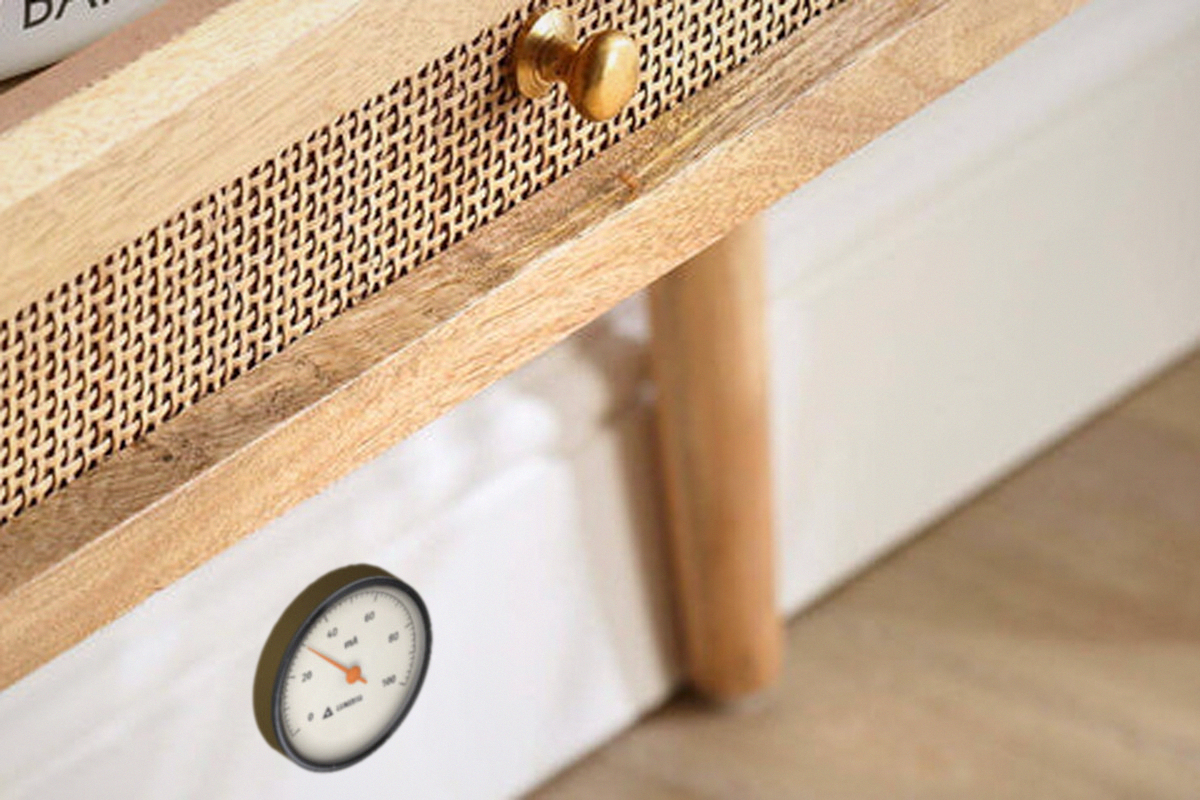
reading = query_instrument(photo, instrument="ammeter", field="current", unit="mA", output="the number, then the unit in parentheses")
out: 30 (mA)
